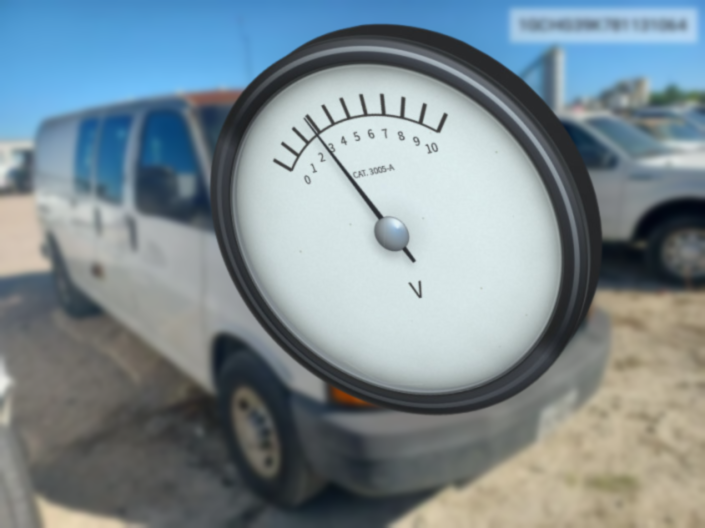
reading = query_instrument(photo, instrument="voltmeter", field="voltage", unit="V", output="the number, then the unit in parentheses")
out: 3 (V)
